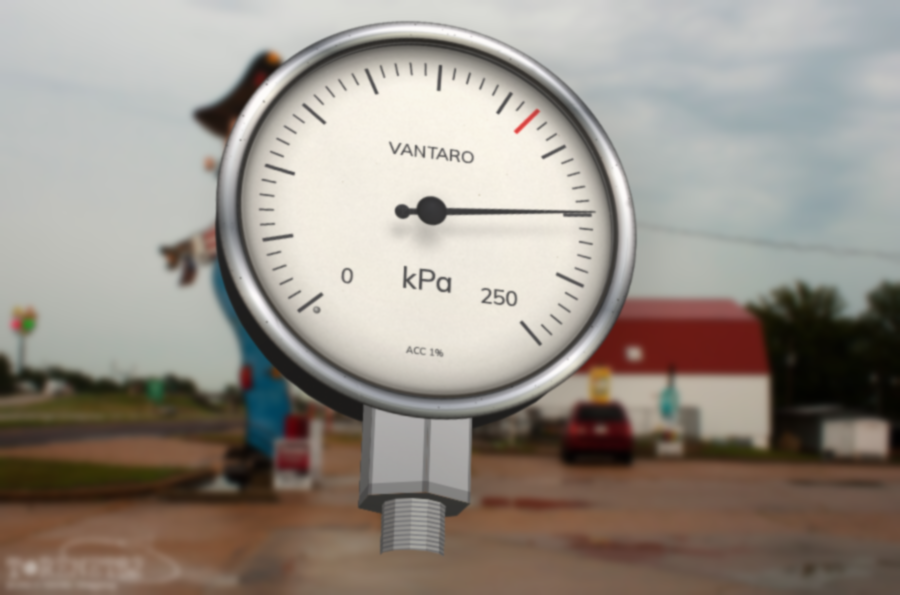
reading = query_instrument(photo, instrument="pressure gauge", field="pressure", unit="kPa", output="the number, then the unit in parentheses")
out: 200 (kPa)
